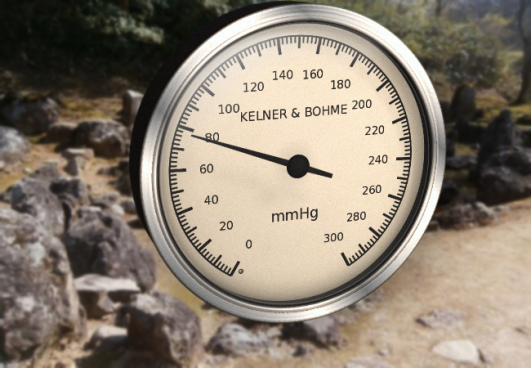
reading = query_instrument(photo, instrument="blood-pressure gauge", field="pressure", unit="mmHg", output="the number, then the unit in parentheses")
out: 78 (mmHg)
